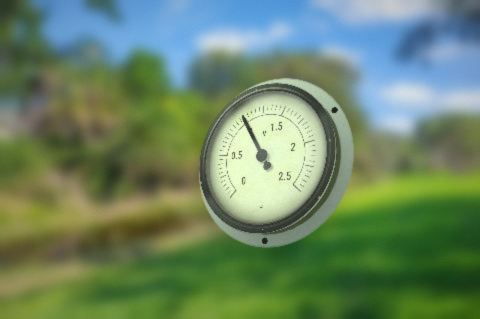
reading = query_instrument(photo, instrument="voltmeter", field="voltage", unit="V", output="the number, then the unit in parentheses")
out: 1 (V)
